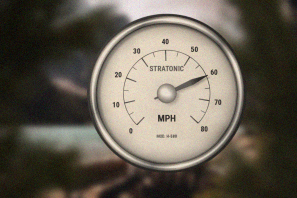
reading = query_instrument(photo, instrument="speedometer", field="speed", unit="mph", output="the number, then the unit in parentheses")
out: 60 (mph)
